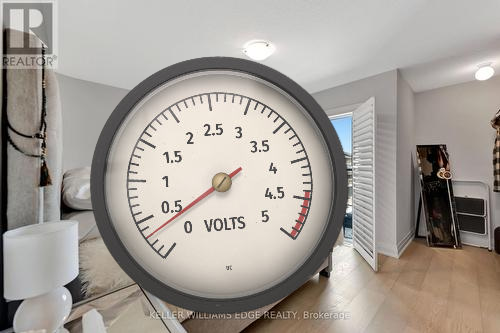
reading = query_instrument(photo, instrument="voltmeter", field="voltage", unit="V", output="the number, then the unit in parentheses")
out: 0.3 (V)
